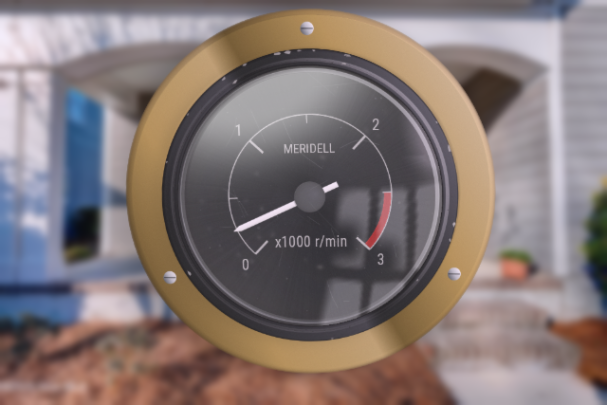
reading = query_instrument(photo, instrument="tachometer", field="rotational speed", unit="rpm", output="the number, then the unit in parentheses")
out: 250 (rpm)
